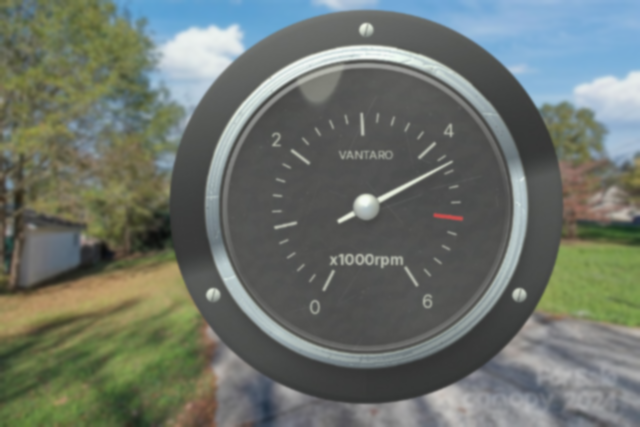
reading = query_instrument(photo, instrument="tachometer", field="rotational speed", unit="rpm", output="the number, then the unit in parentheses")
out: 4300 (rpm)
